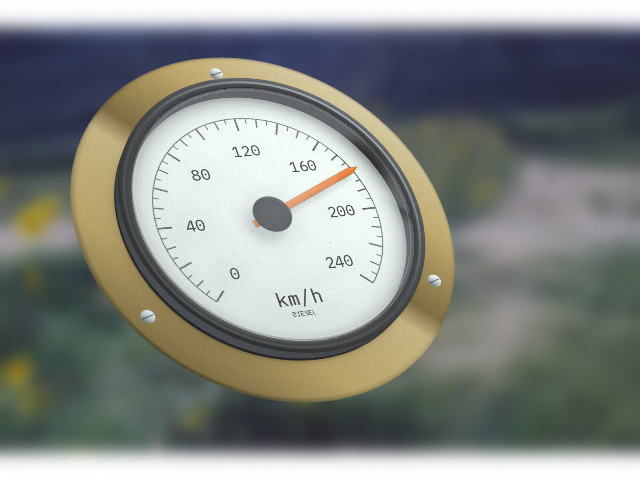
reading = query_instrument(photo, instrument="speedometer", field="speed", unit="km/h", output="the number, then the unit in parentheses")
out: 180 (km/h)
